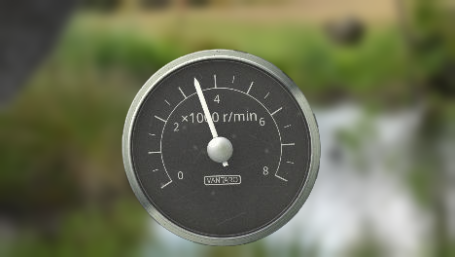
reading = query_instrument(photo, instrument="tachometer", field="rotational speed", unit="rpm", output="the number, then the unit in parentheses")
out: 3500 (rpm)
